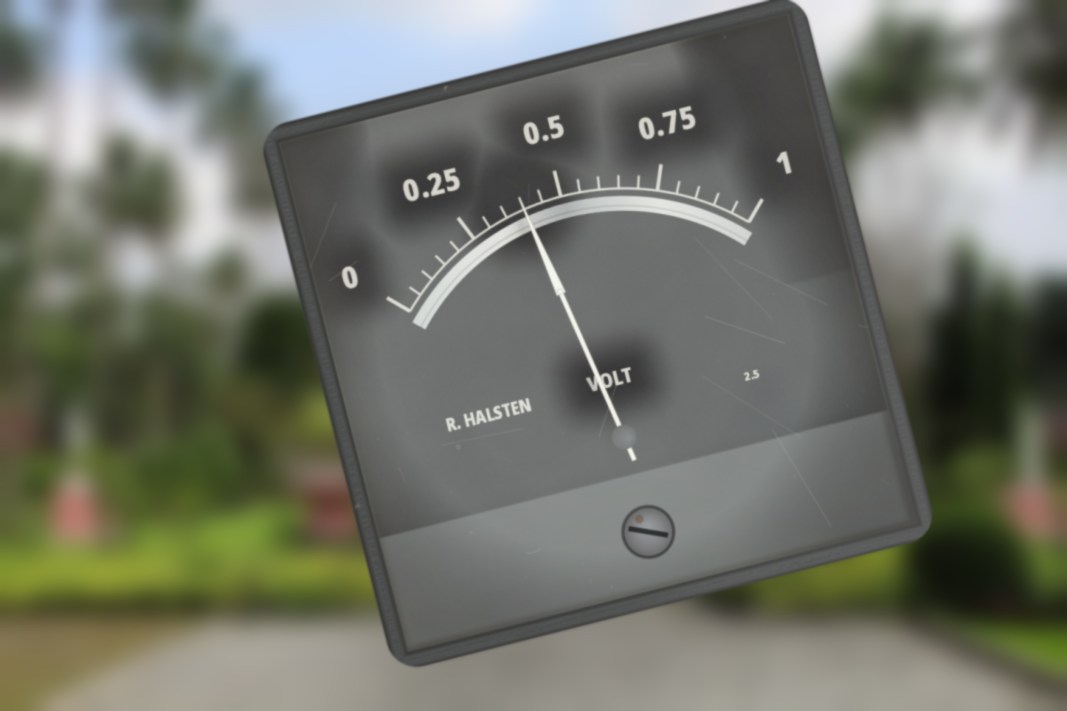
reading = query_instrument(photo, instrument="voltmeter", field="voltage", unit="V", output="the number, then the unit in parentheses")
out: 0.4 (V)
